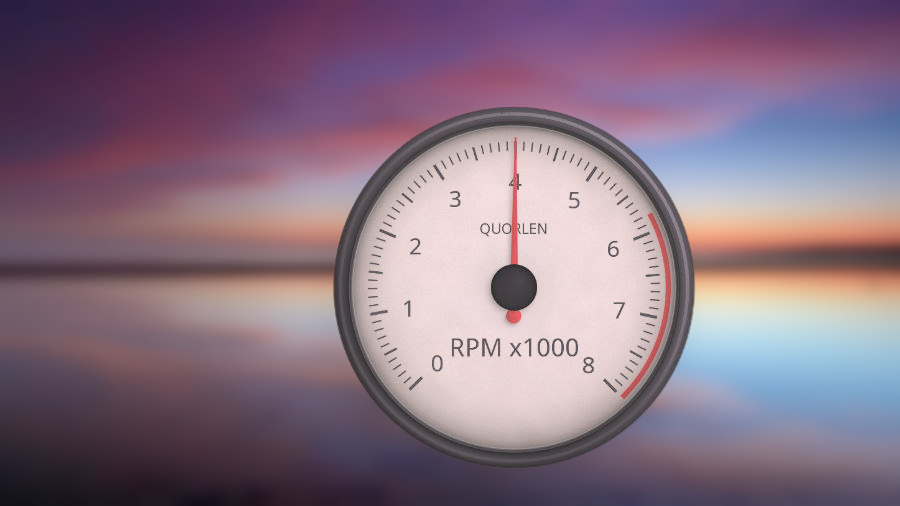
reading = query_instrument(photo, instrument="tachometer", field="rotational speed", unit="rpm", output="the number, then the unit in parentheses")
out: 4000 (rpm)
